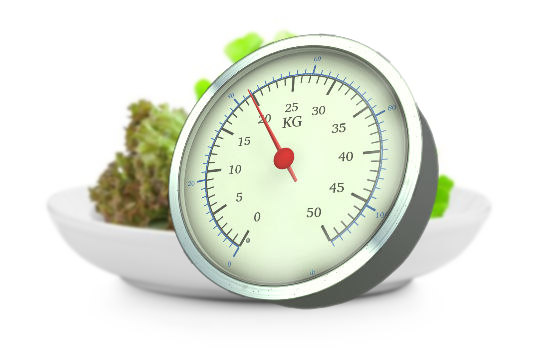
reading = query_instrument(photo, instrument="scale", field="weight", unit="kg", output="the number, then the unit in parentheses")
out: 20 (kg)
